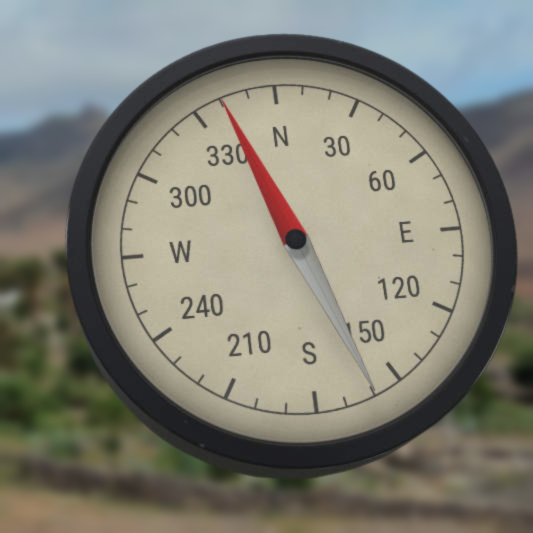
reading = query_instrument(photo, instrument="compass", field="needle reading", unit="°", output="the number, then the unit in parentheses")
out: 340 (°)
